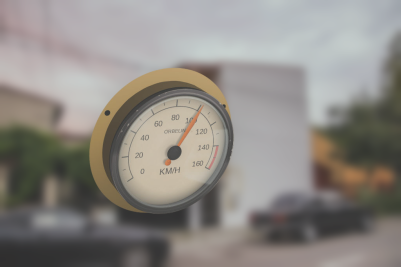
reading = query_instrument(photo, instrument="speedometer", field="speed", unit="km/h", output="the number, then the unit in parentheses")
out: 100 (km/h)
